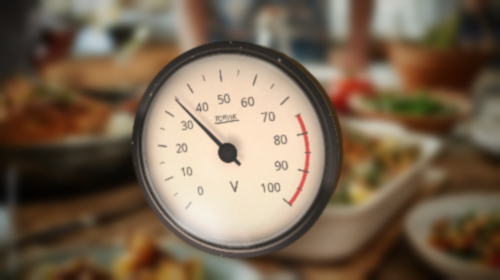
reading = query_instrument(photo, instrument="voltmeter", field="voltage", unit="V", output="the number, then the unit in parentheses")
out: 35 (V)
